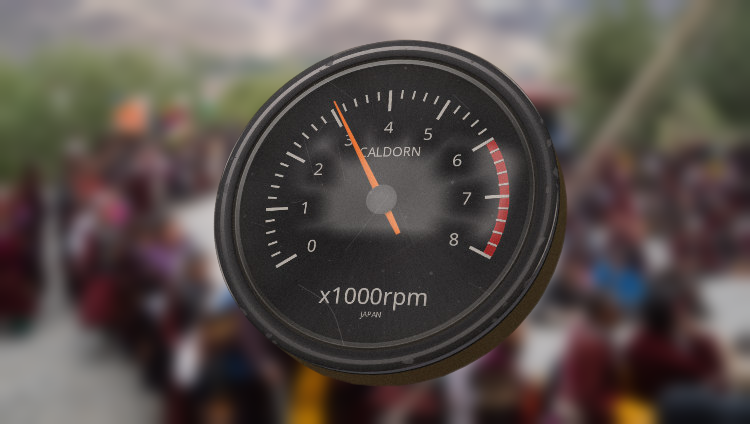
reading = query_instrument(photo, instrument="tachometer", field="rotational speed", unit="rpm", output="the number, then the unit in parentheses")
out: 3100 (rpm)
